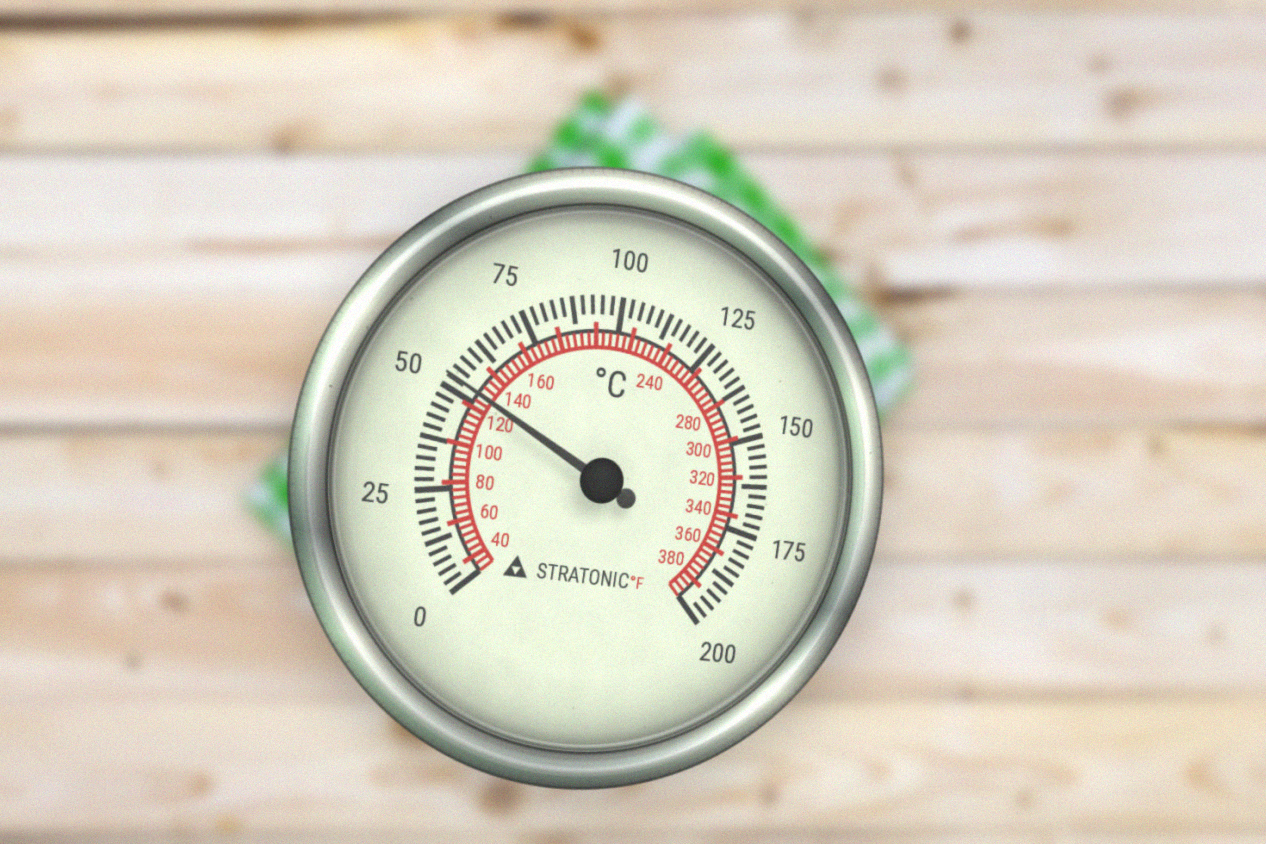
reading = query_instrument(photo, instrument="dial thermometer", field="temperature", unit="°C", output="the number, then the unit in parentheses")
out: 52.5 (°C)
